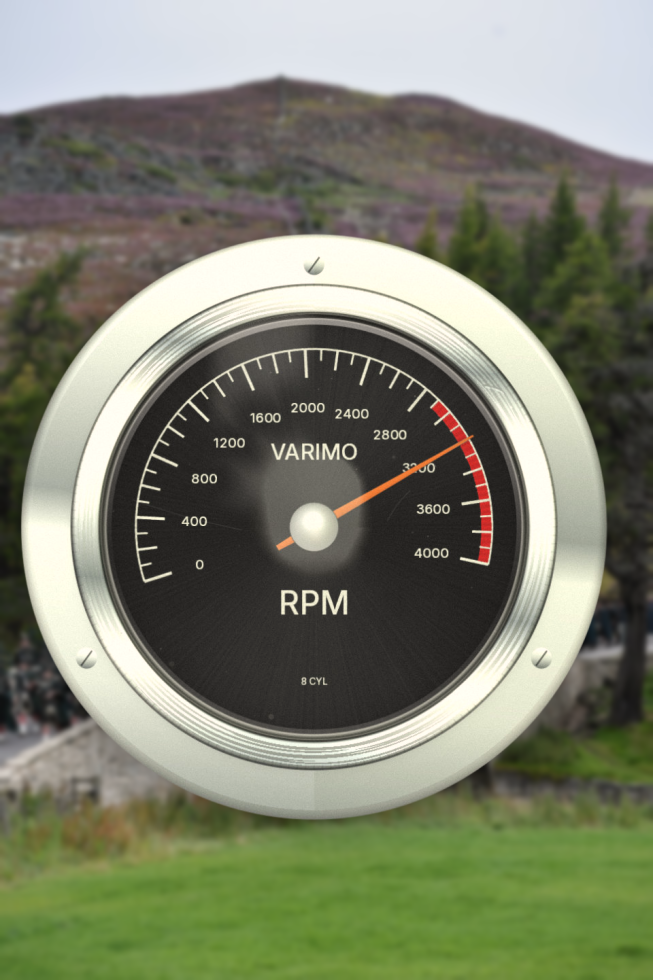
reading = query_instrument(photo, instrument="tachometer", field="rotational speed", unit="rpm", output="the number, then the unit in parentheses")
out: 3200 (rpm)
